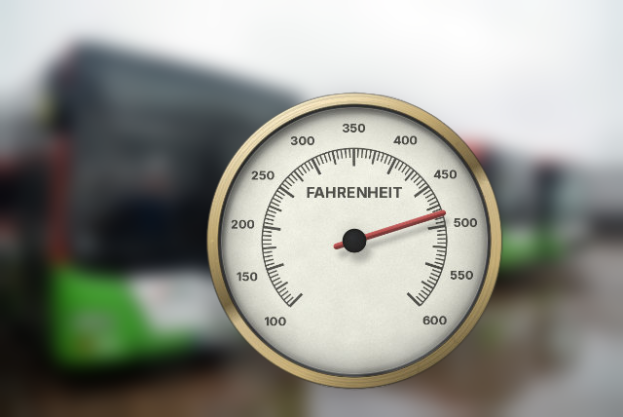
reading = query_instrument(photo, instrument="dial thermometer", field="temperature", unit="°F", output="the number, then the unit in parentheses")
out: 485 (°F)
